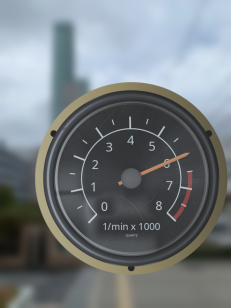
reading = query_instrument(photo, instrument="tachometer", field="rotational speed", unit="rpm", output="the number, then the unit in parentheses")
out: 6000 (rpm)
